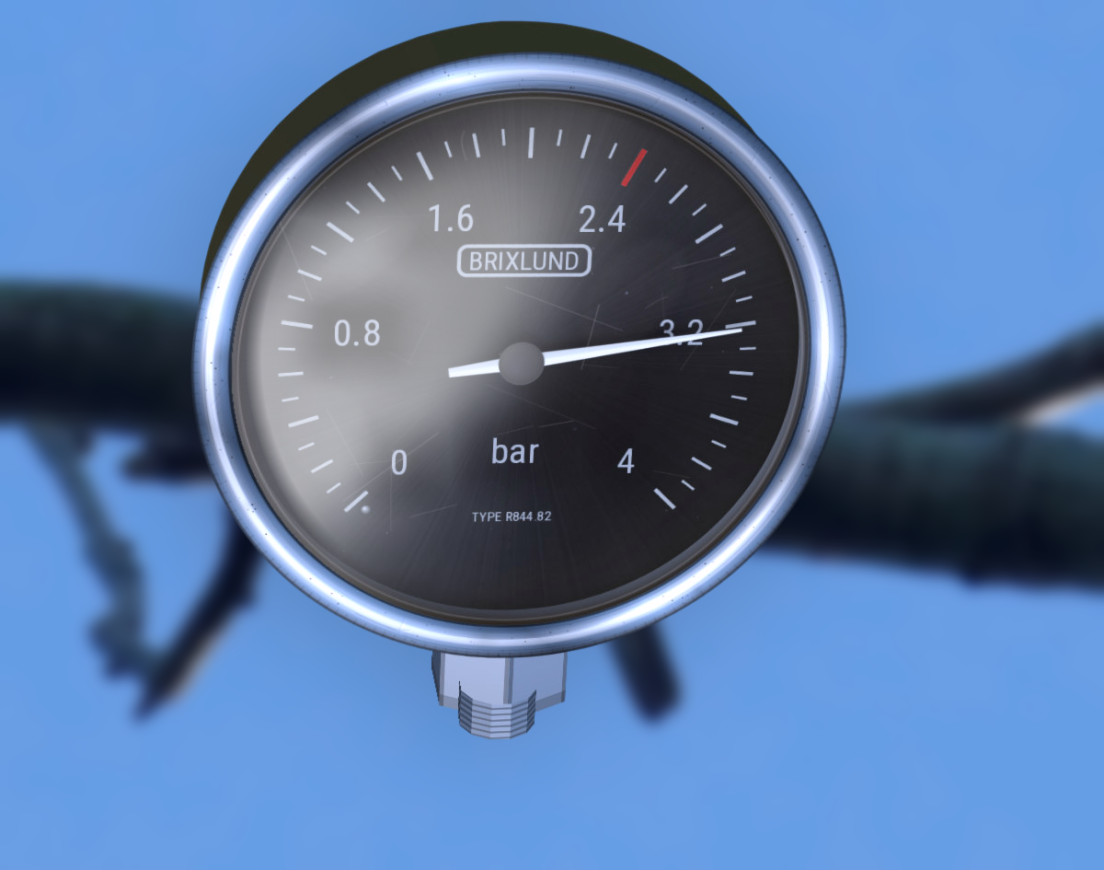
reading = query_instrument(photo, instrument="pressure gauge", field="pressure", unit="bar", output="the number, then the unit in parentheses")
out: 3.2 (bar)
